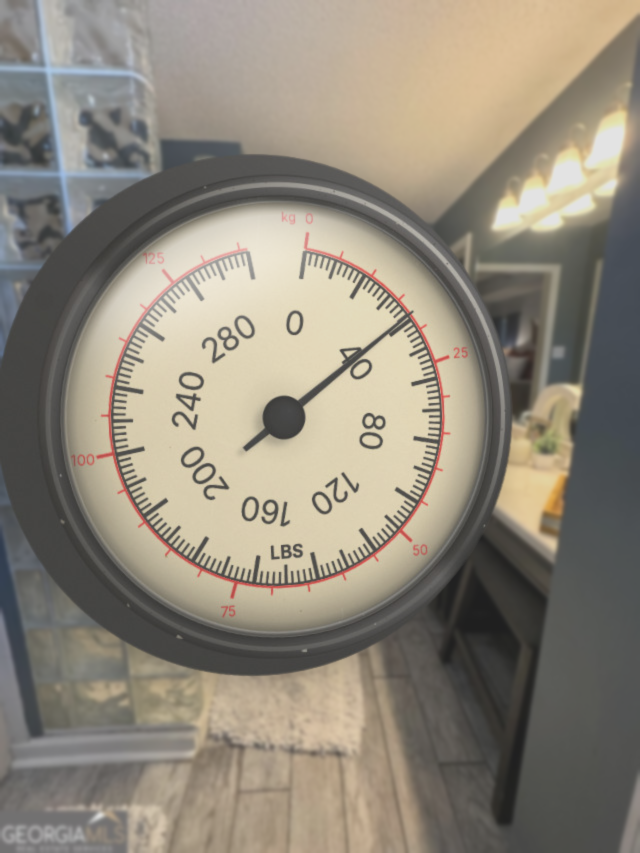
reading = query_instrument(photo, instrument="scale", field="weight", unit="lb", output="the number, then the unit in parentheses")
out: 38 (lb)
